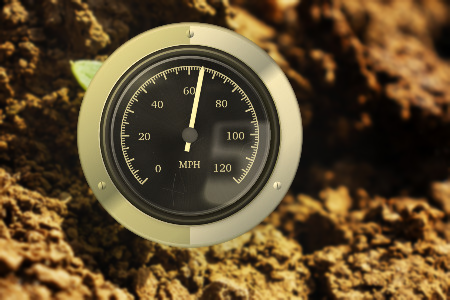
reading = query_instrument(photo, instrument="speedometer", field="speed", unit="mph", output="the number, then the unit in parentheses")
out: 65 (mph)
